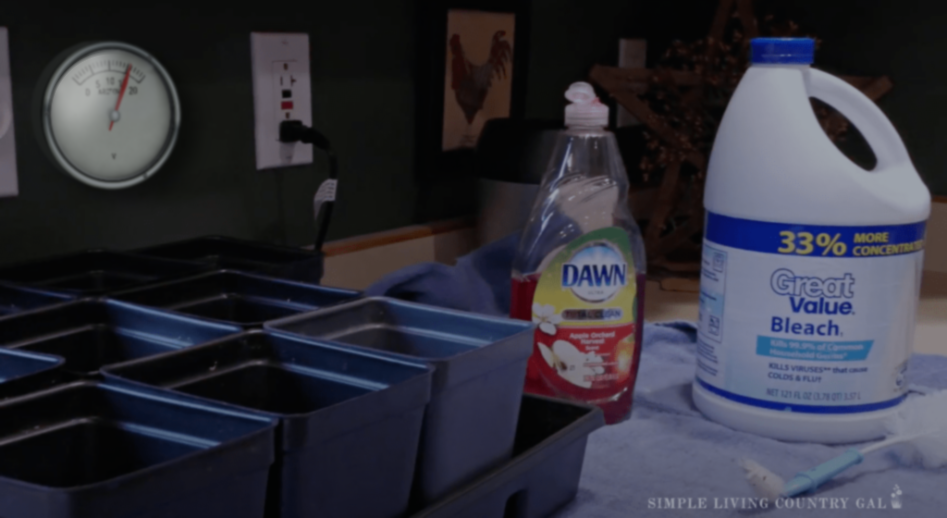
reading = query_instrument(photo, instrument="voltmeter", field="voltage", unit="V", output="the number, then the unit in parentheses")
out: 15 (V)
